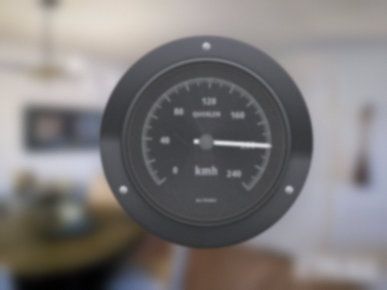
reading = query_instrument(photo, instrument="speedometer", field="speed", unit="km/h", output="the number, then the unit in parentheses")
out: 200 (km/h)
